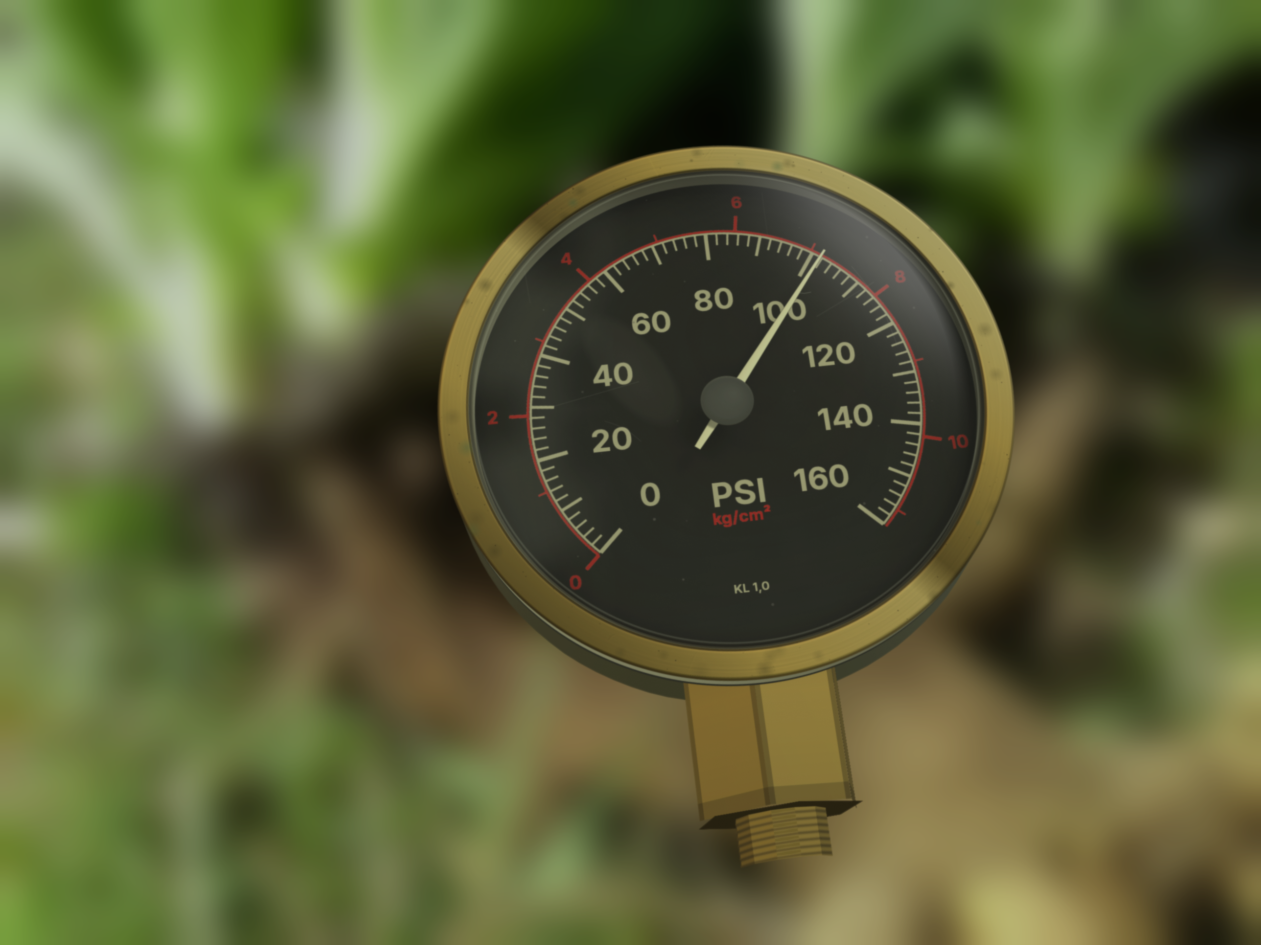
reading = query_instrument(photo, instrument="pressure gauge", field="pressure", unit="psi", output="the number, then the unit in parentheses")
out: 102 (psi)
